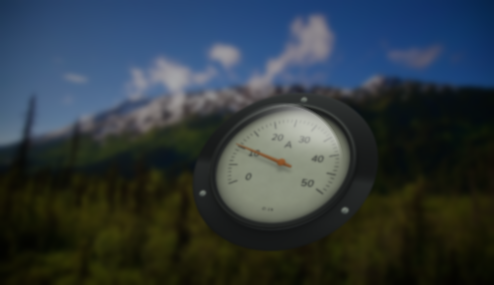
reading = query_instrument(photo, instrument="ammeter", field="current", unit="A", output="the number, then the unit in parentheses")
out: 10 (A)
